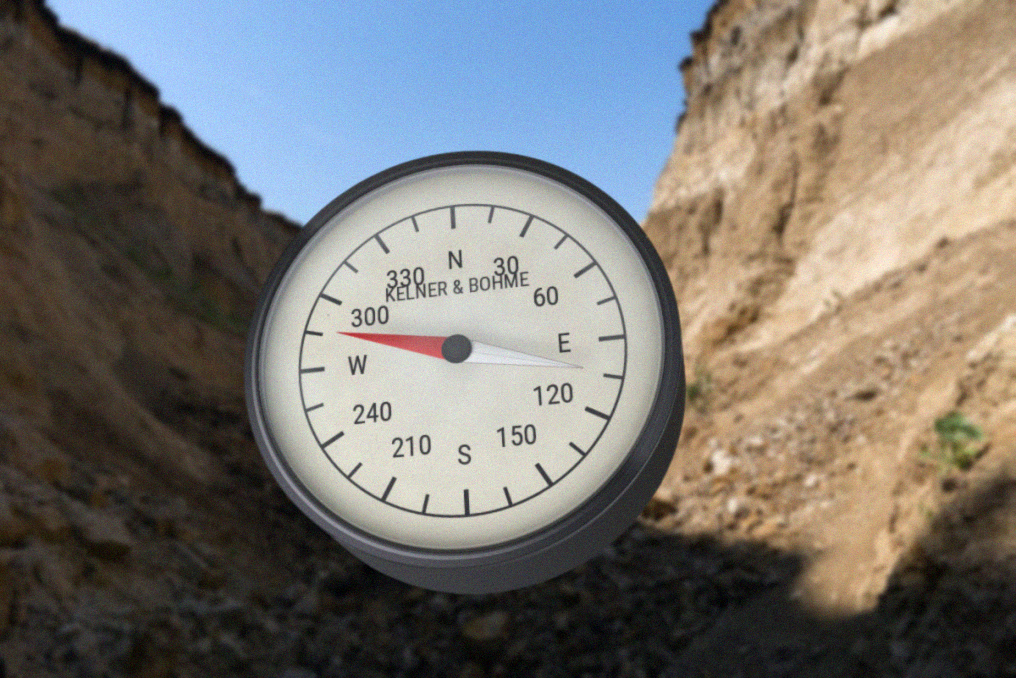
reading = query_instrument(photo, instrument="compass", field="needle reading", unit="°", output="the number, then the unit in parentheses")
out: 285 (°)
